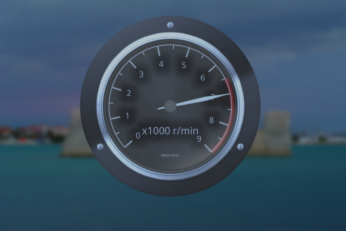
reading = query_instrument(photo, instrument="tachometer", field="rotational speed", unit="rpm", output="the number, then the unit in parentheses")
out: 7000 (rpm)
